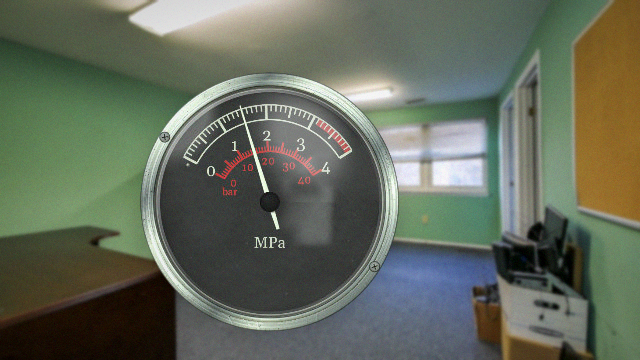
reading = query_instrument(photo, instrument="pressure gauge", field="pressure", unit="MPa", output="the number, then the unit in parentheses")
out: 1.5 (MPa)
